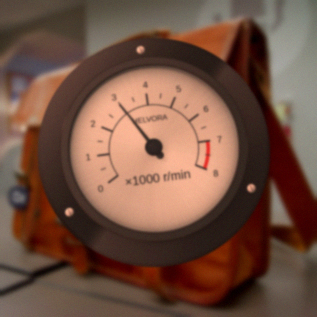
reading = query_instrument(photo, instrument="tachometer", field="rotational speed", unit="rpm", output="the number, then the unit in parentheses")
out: 3000 (rpm)
